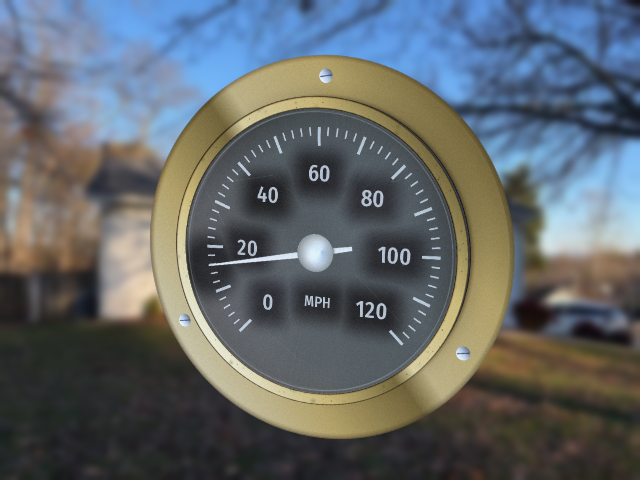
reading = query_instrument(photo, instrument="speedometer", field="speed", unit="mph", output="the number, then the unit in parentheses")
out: 16 (mph)
